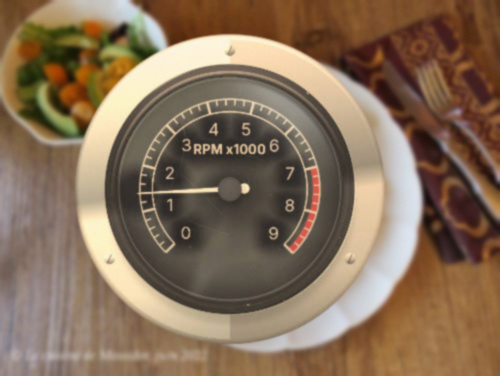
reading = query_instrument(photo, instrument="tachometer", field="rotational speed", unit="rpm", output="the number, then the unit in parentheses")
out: 1400 (rpm)
